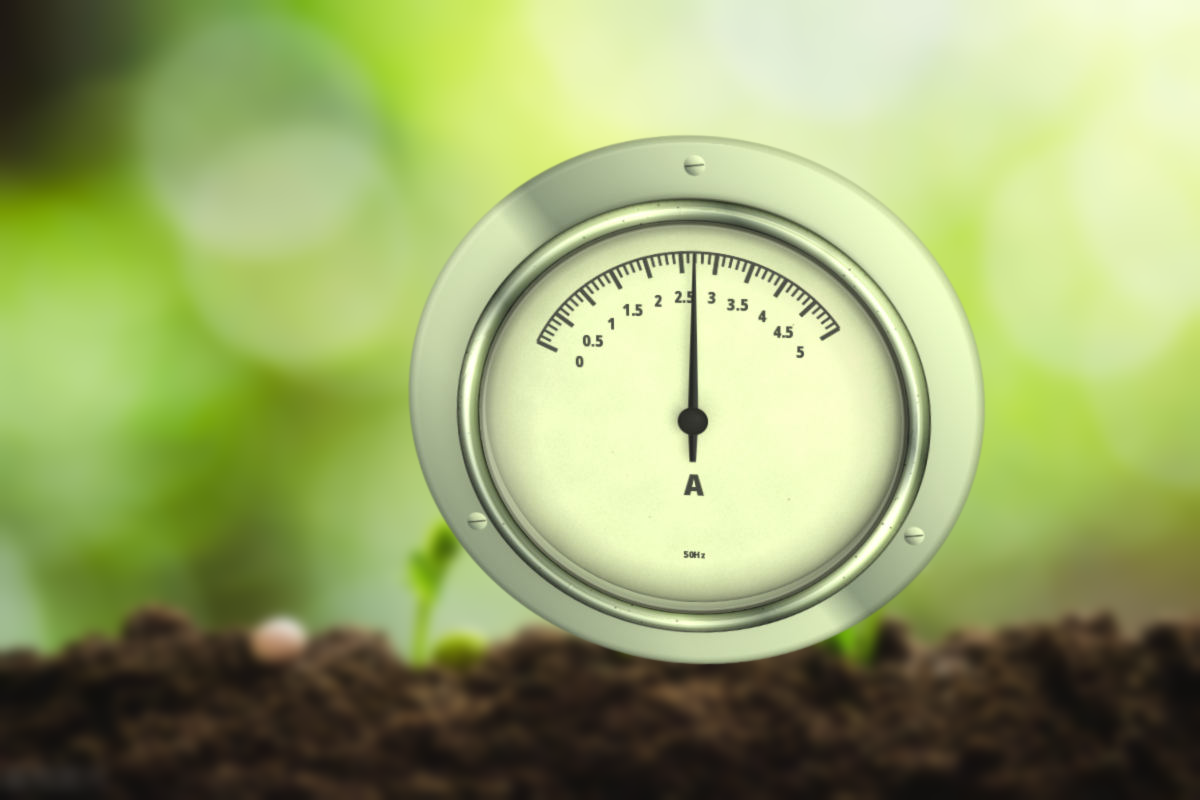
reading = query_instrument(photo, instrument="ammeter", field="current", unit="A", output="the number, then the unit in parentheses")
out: 2.7 (A)
